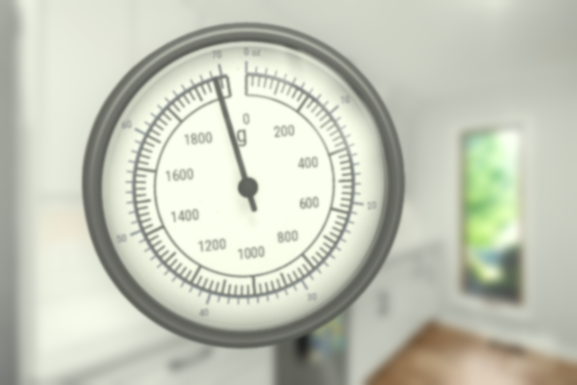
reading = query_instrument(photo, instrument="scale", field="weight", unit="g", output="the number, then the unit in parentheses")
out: 1960 (g)
